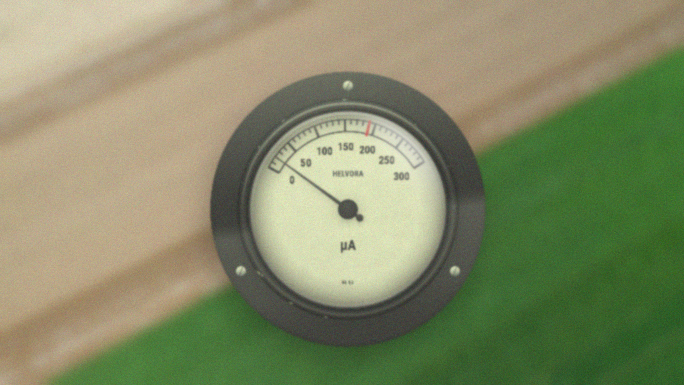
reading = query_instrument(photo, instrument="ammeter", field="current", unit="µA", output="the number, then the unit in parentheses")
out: 20 (µA)
